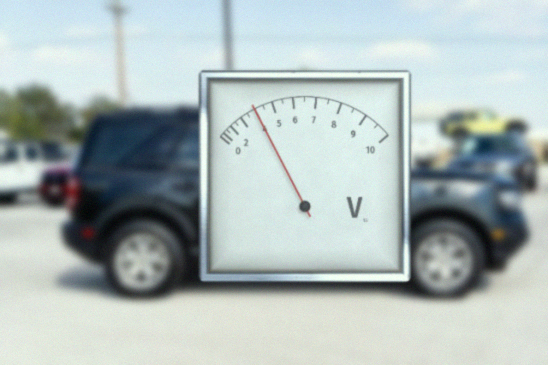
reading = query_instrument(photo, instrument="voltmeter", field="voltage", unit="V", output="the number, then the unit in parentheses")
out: 4 (V)
